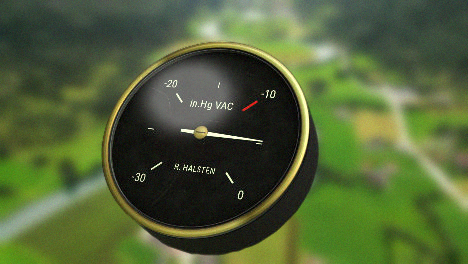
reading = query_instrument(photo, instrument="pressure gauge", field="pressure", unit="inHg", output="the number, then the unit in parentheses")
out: -5 (inHg)
